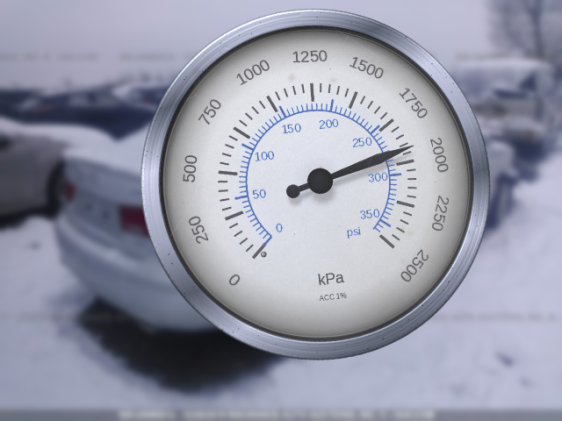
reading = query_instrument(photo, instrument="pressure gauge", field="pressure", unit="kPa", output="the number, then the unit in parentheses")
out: 1925 (kPa)
